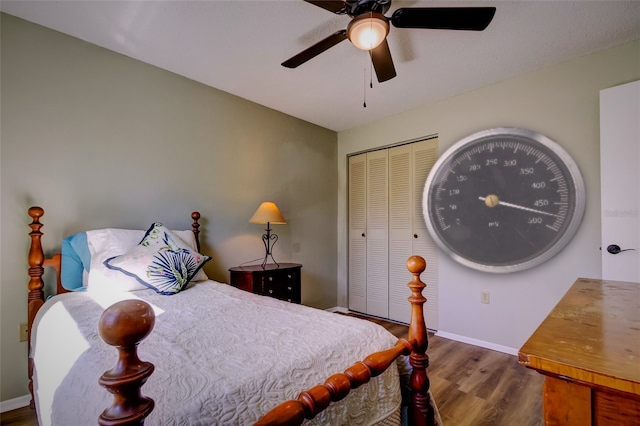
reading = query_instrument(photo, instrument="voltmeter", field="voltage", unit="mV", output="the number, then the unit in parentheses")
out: 475 (mV)
